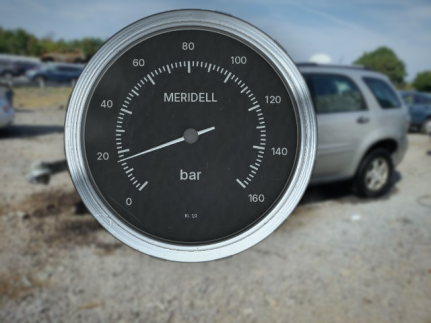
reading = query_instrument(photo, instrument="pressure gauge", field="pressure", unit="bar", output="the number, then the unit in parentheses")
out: 16 (bar)
